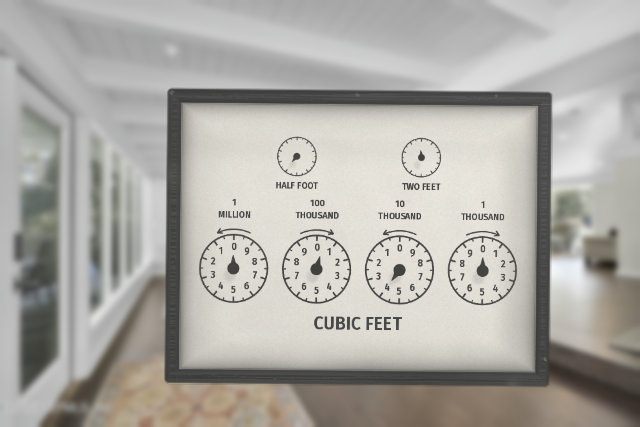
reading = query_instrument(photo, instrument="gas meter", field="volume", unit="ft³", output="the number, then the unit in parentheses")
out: 4000 (ft³)
